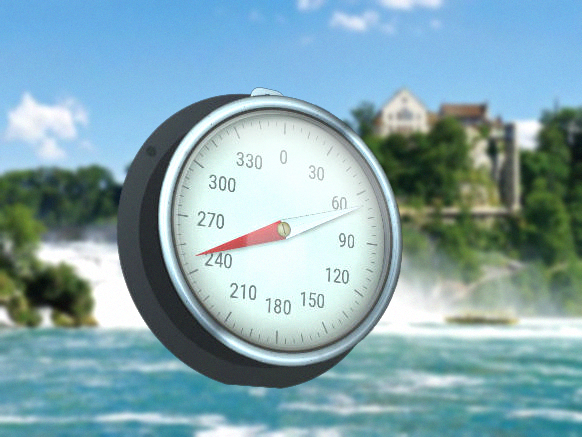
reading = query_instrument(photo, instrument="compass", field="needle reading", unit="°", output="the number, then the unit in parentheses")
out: 247.5 (°)
